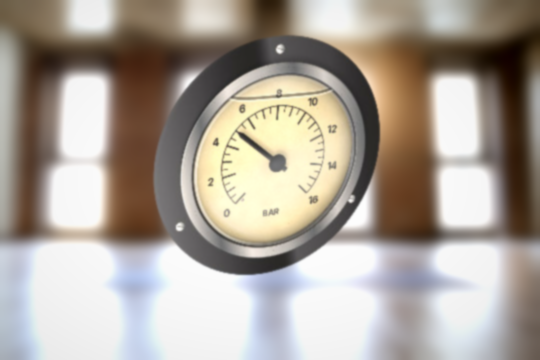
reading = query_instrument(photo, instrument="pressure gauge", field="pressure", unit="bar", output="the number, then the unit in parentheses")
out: 5 (bar)
